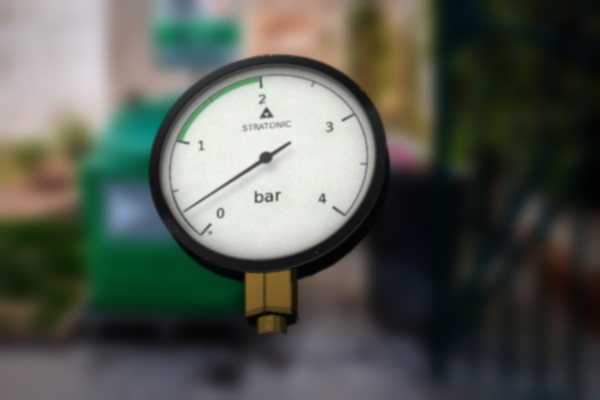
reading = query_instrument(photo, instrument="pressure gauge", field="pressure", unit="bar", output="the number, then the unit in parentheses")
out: 0.25 (bar)
